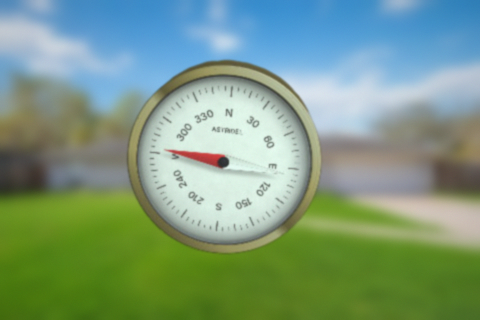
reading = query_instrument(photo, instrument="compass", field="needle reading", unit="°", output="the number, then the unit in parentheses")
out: 275 (°)
